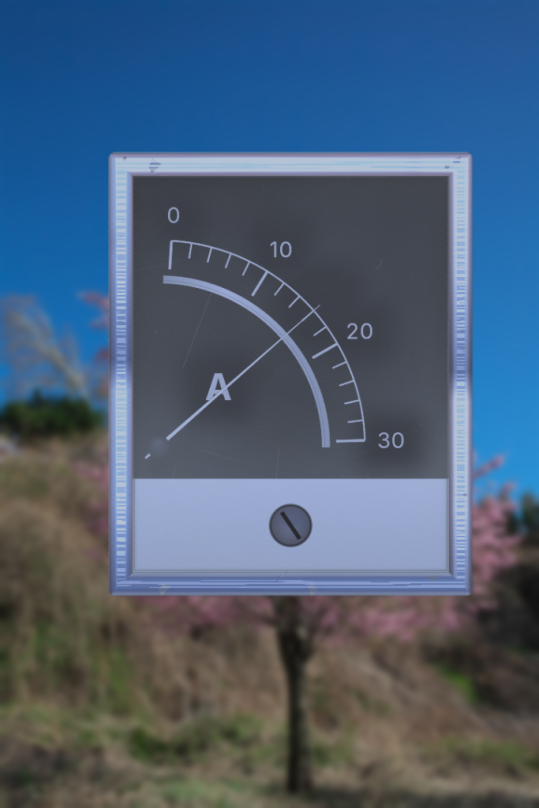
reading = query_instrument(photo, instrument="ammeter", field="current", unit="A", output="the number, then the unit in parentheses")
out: 16 (A)
